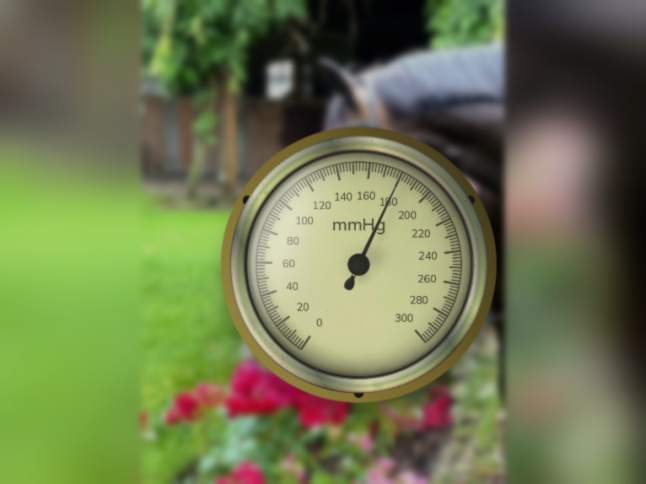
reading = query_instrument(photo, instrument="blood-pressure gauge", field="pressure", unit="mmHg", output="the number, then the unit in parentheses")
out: 180 (mmHg)
